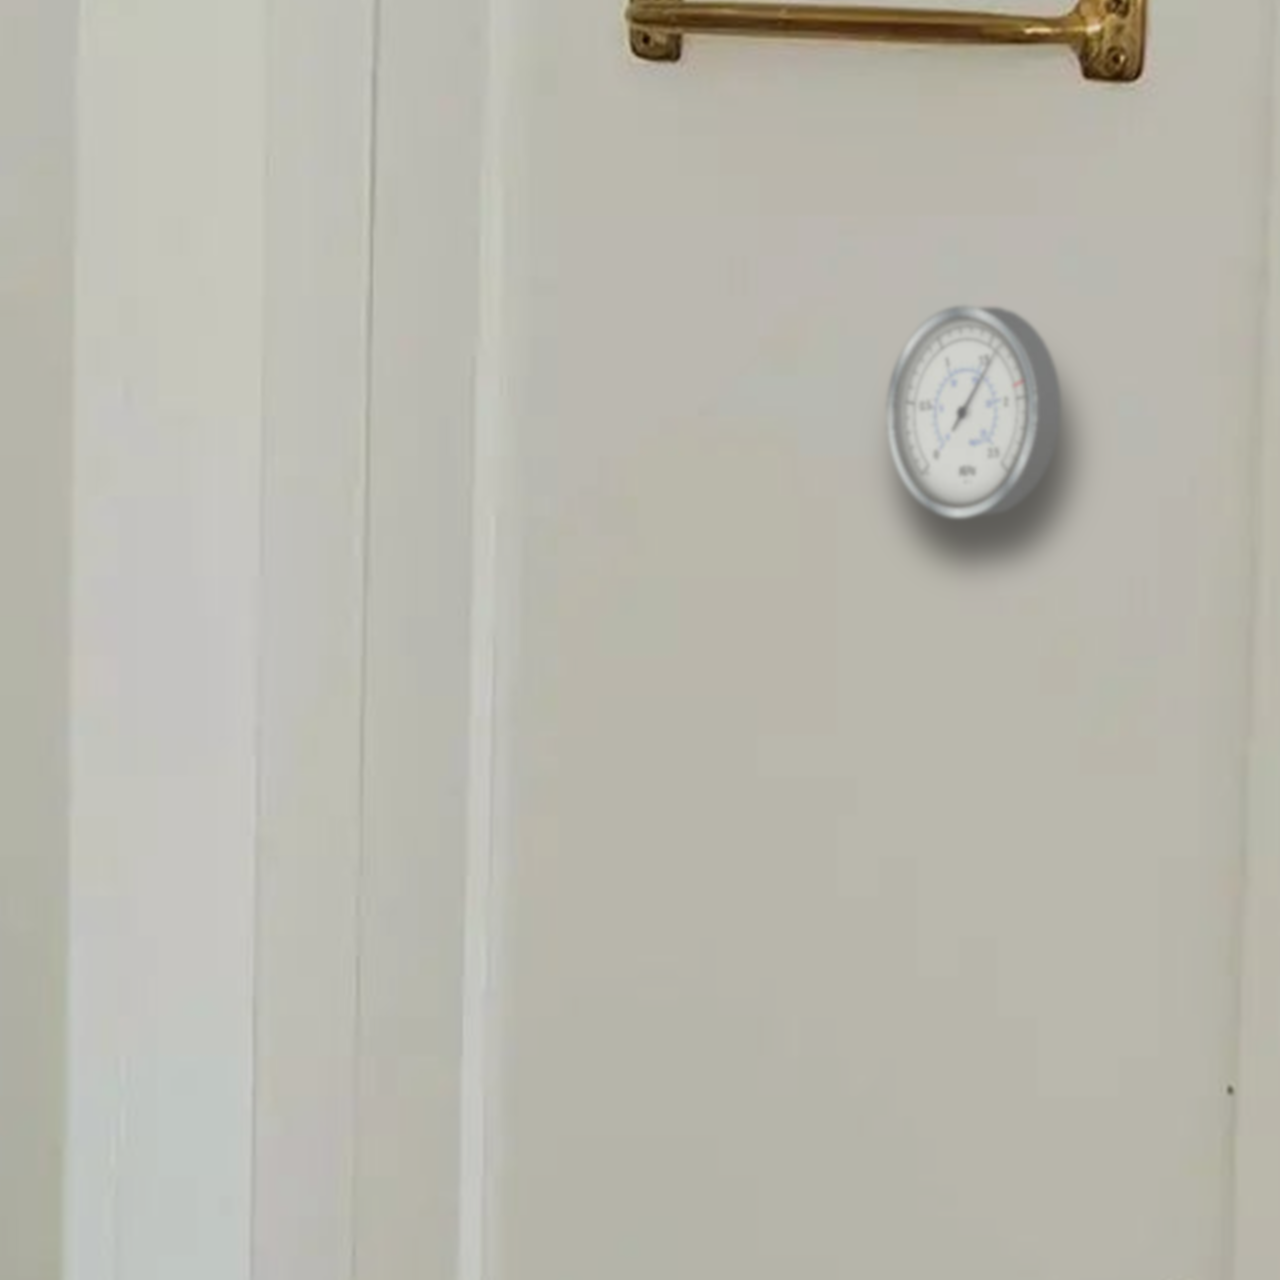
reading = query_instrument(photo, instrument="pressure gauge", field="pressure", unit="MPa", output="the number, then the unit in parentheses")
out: 1.6 (MPa)
